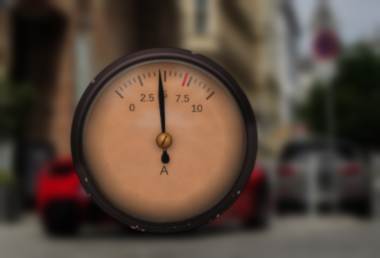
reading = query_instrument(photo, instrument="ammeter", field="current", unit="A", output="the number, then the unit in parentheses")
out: 4.5 (A)
